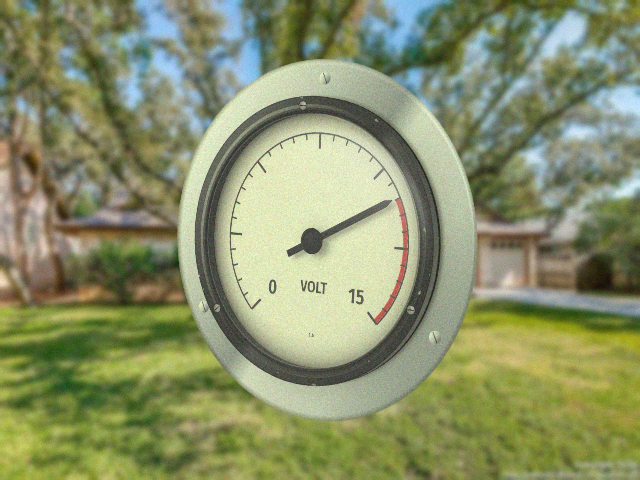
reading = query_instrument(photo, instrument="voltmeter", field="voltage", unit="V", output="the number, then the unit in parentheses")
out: 11 (V)
